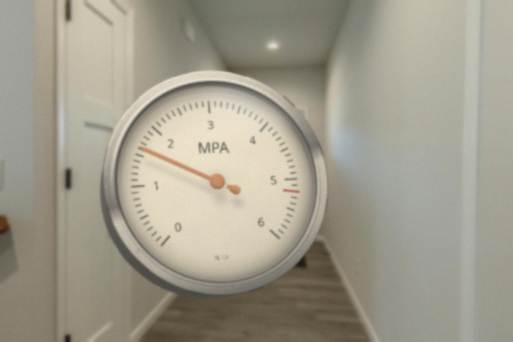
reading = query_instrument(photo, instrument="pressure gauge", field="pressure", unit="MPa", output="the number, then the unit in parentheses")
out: 1.6 (MPa)
